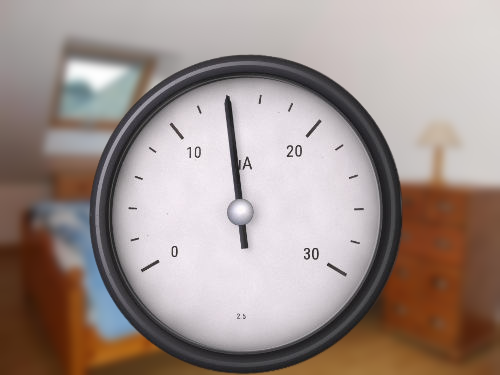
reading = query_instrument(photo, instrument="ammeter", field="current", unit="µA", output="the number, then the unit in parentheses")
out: 14 (µA)
